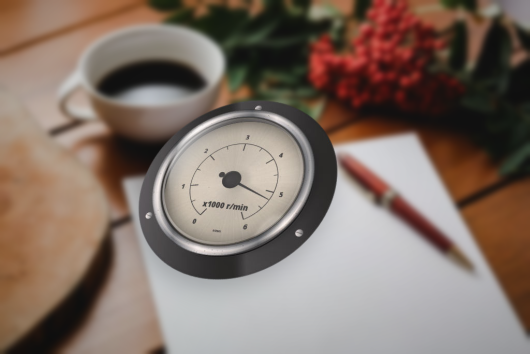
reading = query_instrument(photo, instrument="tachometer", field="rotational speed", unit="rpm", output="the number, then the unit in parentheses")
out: 5250 (rpm)
